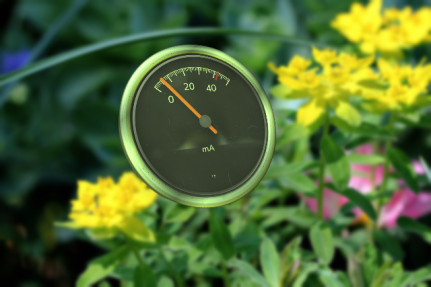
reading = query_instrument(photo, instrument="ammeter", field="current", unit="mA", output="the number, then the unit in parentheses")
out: 5 (mA)
